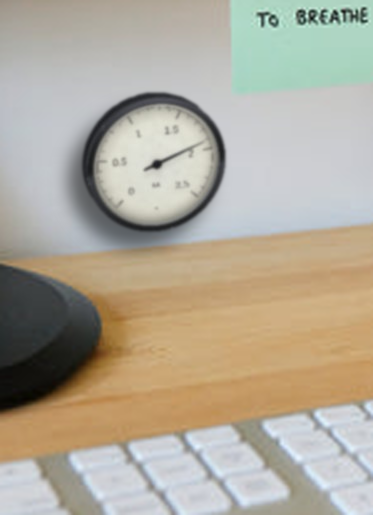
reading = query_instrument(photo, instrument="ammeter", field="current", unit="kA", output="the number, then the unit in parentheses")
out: 1.9 (kA)
